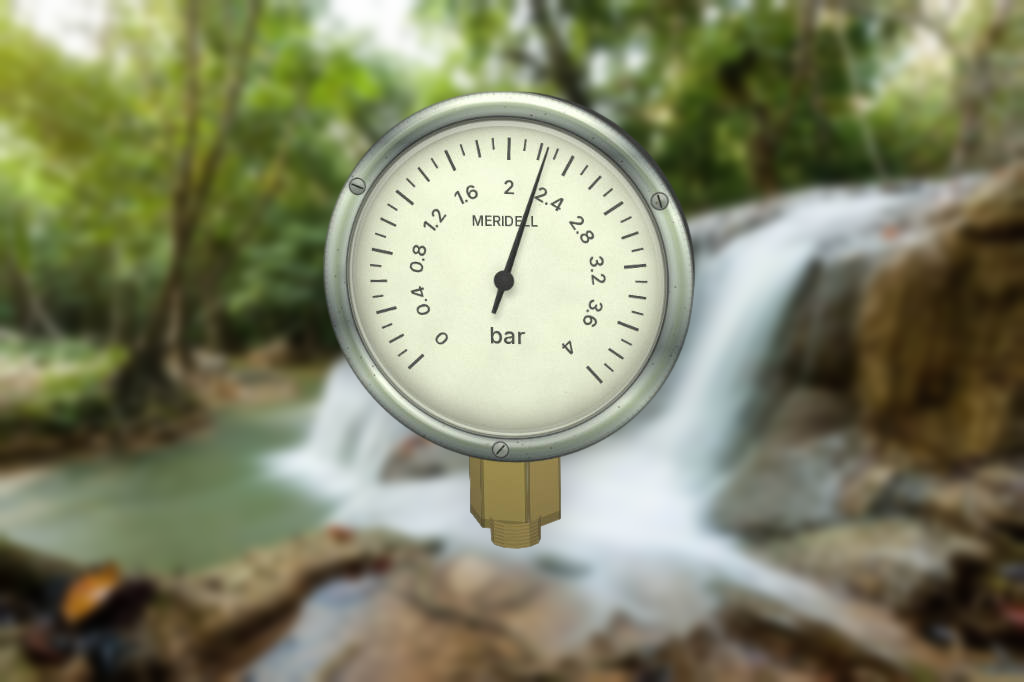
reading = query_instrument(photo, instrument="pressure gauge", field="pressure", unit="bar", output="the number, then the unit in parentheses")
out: 2.25 (bar)
